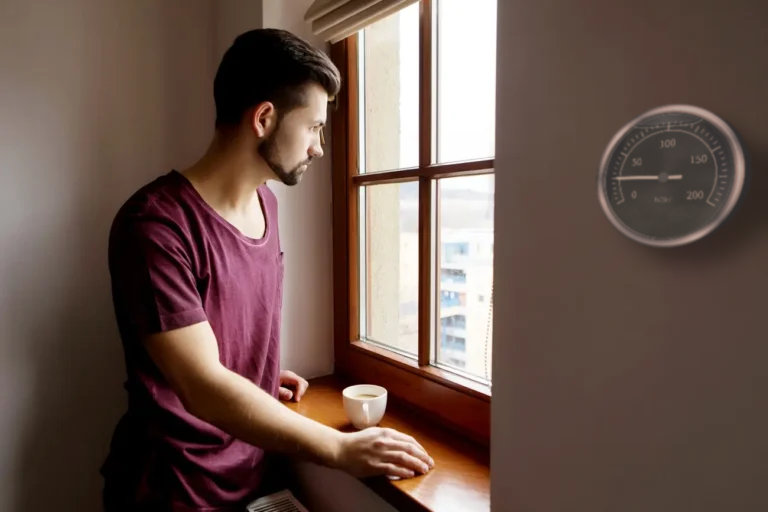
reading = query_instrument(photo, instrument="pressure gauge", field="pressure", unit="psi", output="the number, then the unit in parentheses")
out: 25 (psi)
